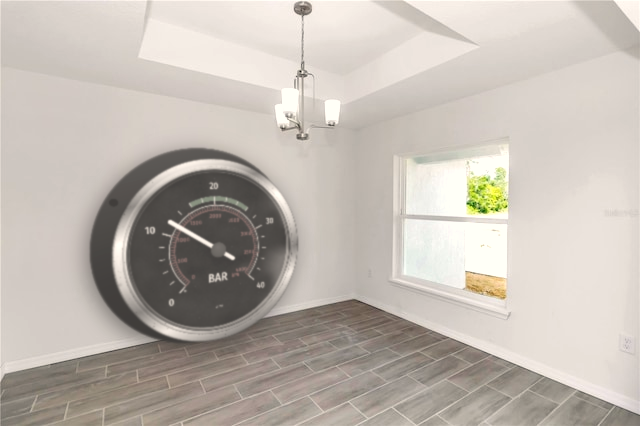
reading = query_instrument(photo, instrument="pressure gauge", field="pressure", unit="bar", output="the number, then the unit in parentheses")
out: 12 (bar)
